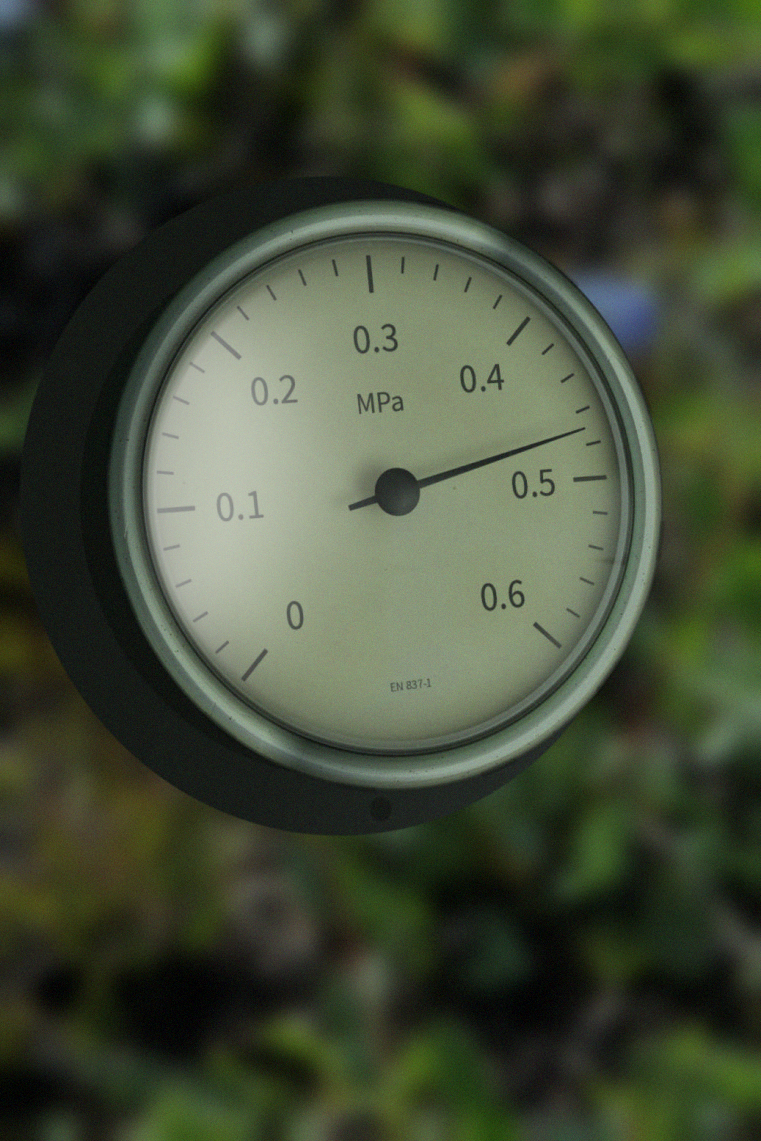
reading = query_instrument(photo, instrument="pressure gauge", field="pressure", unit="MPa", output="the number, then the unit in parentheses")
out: 0.47 (MPa)
